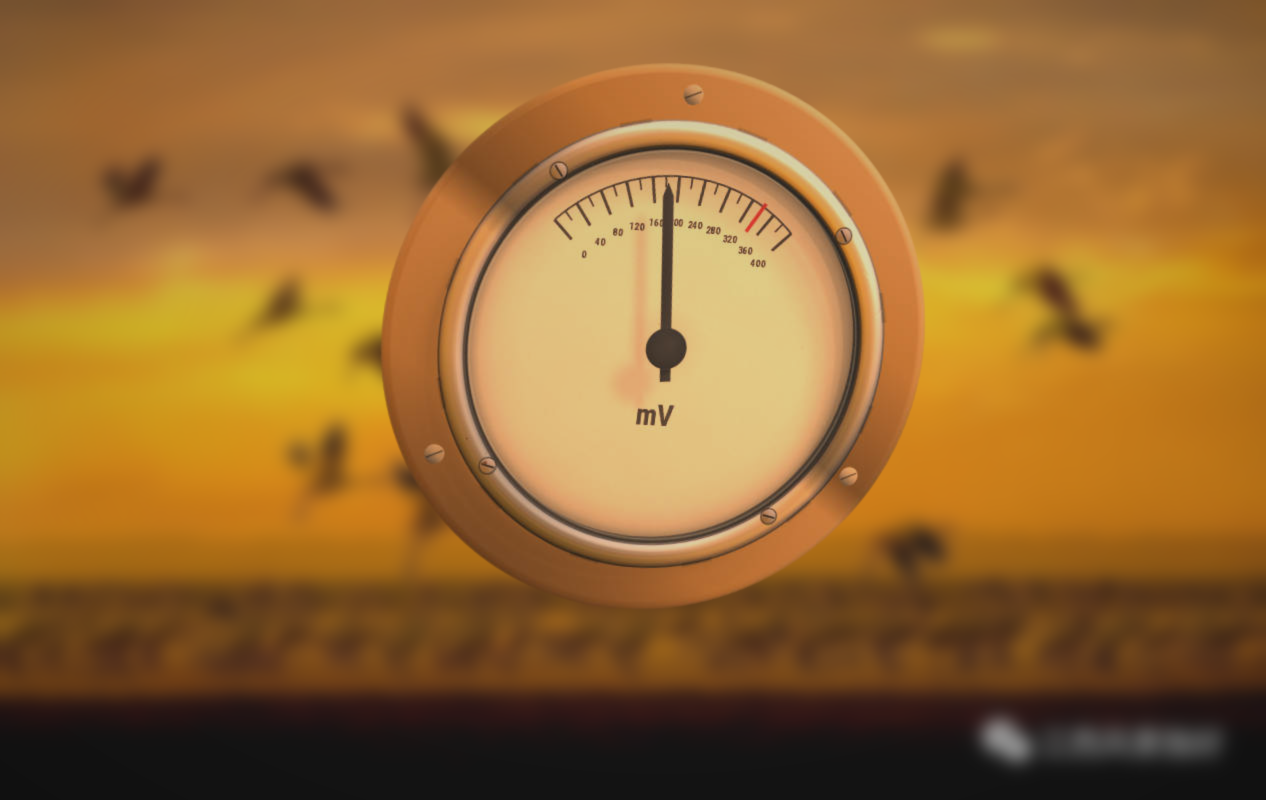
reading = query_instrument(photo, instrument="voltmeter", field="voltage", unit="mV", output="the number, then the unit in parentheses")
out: 180 (mV)
